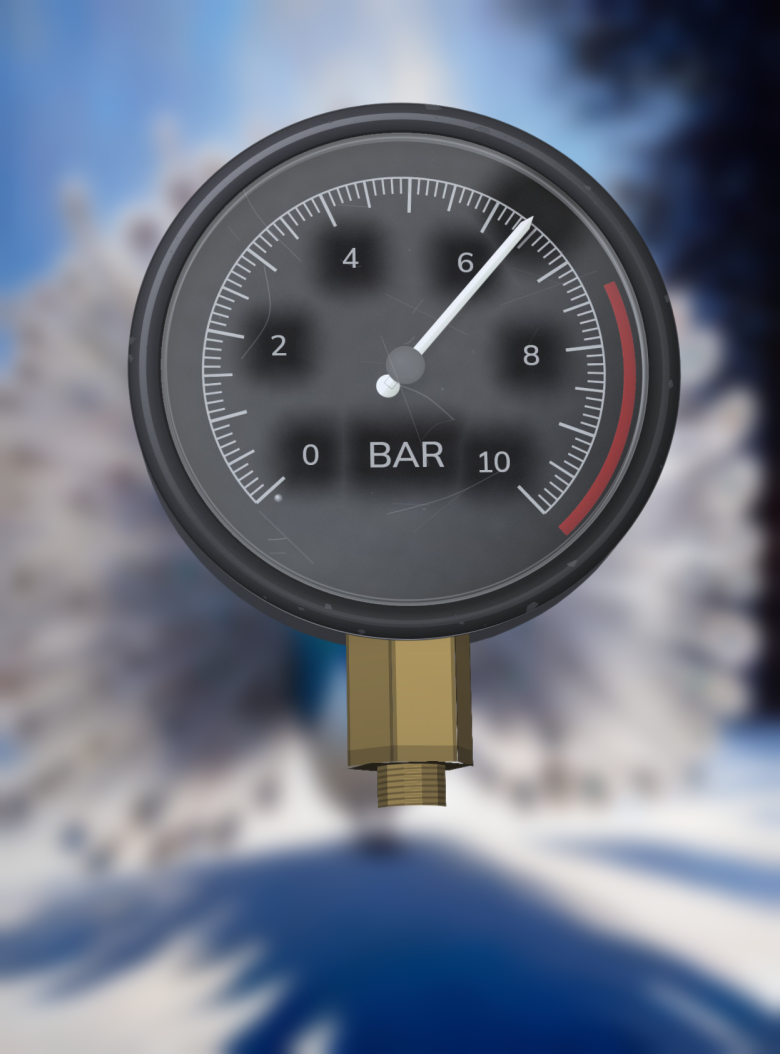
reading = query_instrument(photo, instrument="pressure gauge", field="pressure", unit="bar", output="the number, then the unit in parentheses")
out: 6.4 (bar)
